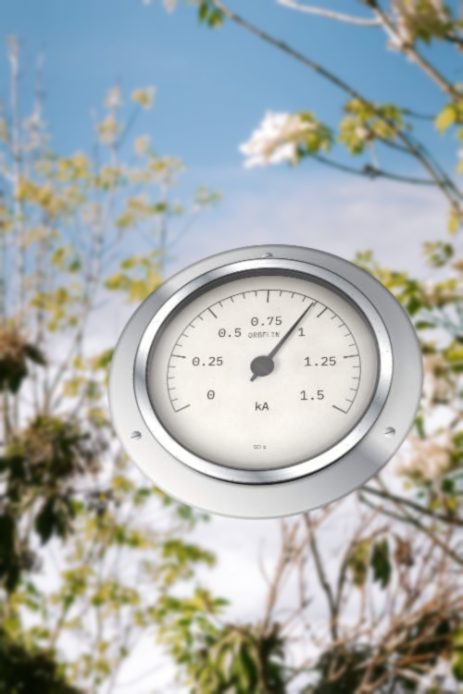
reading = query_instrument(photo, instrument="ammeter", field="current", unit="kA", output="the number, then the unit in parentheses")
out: 0.95 (kA)
